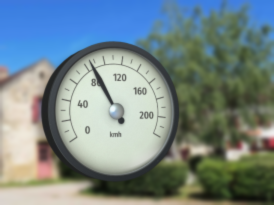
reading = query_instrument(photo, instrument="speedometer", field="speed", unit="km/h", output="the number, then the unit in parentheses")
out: 85 (km/h)
